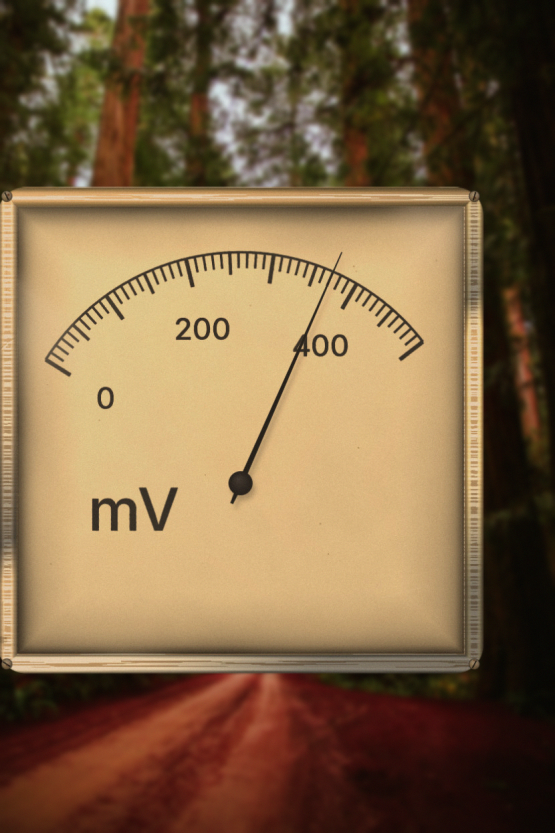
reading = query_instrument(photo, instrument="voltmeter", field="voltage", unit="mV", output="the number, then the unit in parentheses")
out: 370 (mV)
